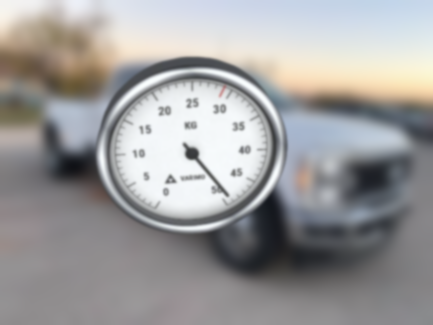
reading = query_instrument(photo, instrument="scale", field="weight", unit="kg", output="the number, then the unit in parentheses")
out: 49 (kg)
